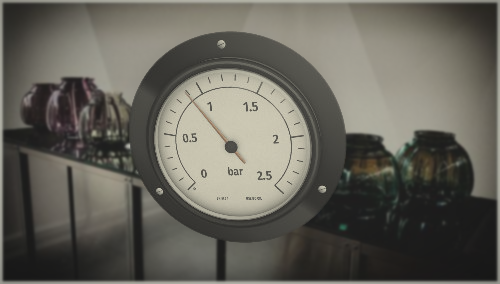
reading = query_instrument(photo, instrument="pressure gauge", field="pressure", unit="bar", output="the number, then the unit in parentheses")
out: 0.9 (bar)
